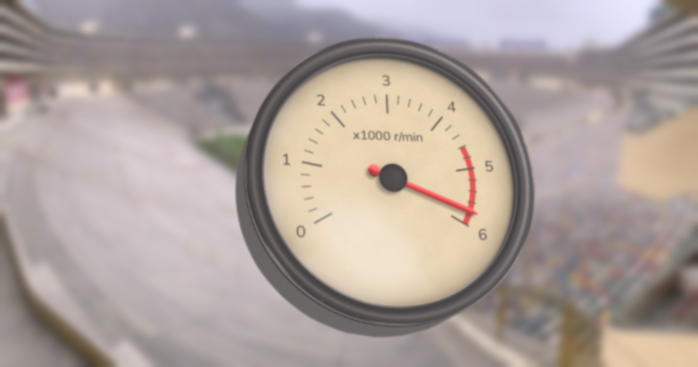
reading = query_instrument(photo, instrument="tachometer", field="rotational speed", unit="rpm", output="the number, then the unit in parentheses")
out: 5800 (rpm)
